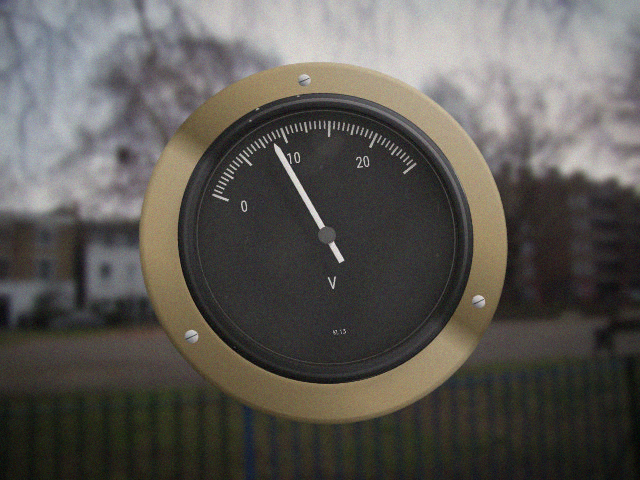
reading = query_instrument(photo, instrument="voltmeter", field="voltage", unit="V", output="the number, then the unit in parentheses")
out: 8.5 (V)
